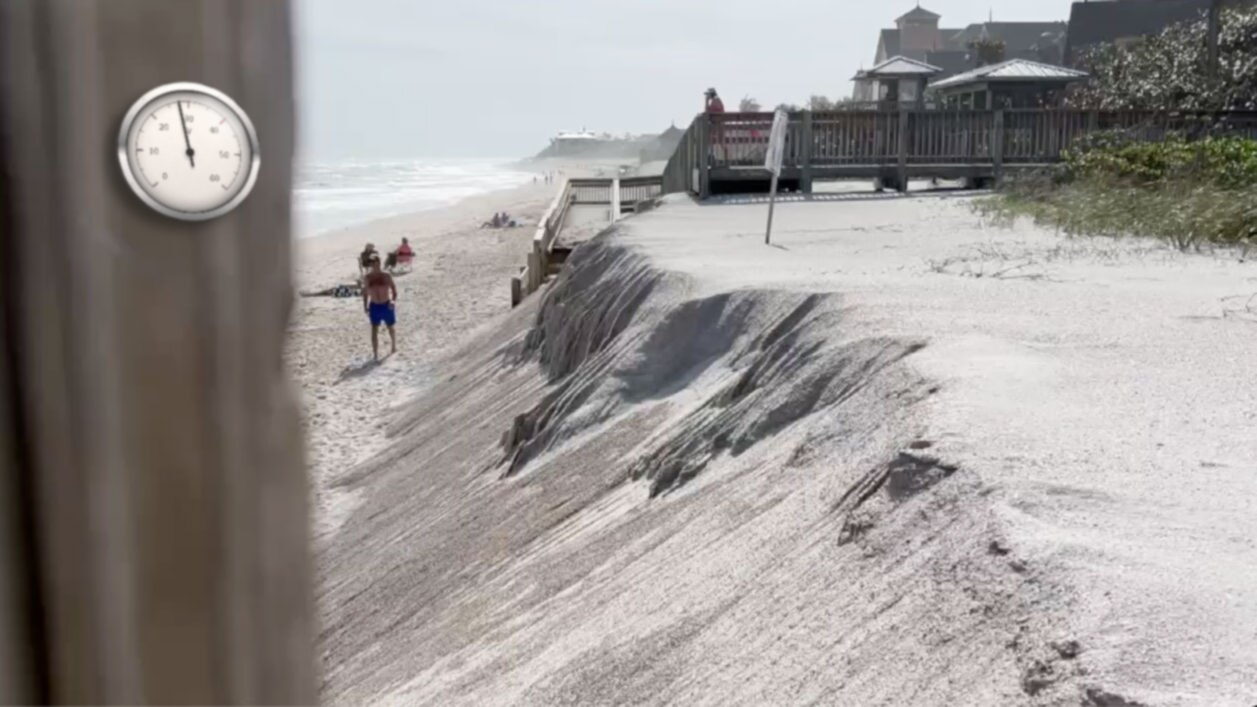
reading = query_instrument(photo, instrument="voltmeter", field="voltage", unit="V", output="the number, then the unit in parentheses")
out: 27.5 (V)
